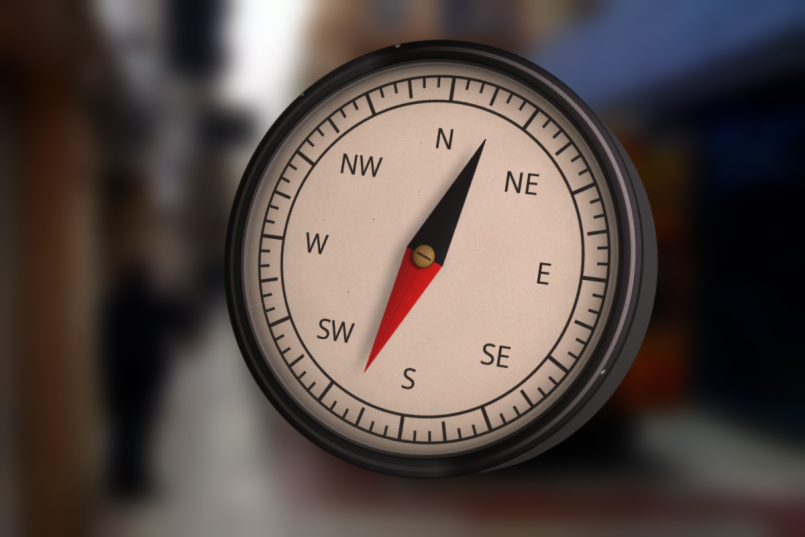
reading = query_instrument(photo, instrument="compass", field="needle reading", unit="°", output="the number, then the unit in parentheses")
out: 200 (°)
